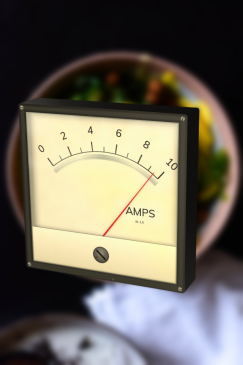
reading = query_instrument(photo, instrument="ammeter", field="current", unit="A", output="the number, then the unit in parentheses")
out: 9.5 (A)
